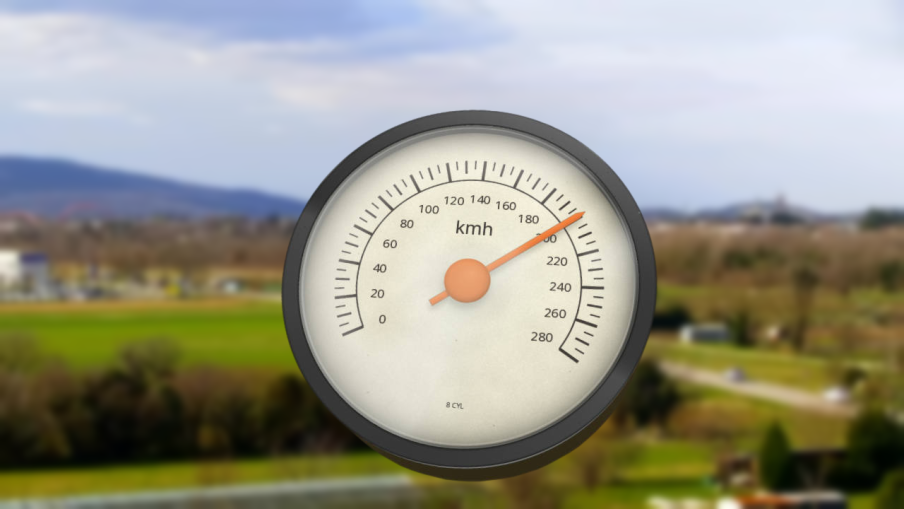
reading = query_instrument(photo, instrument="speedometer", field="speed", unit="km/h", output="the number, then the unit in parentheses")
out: 200 (km/h)
